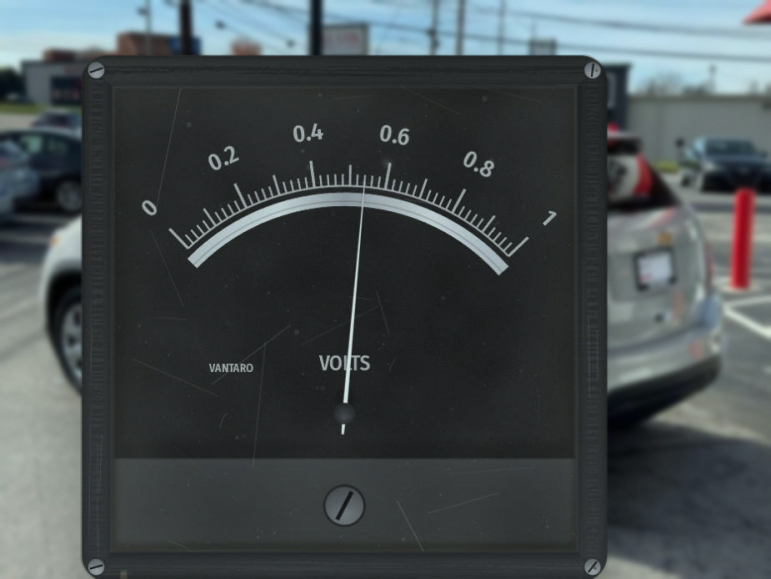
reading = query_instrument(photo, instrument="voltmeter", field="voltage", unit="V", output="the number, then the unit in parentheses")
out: 0.54 (V)
